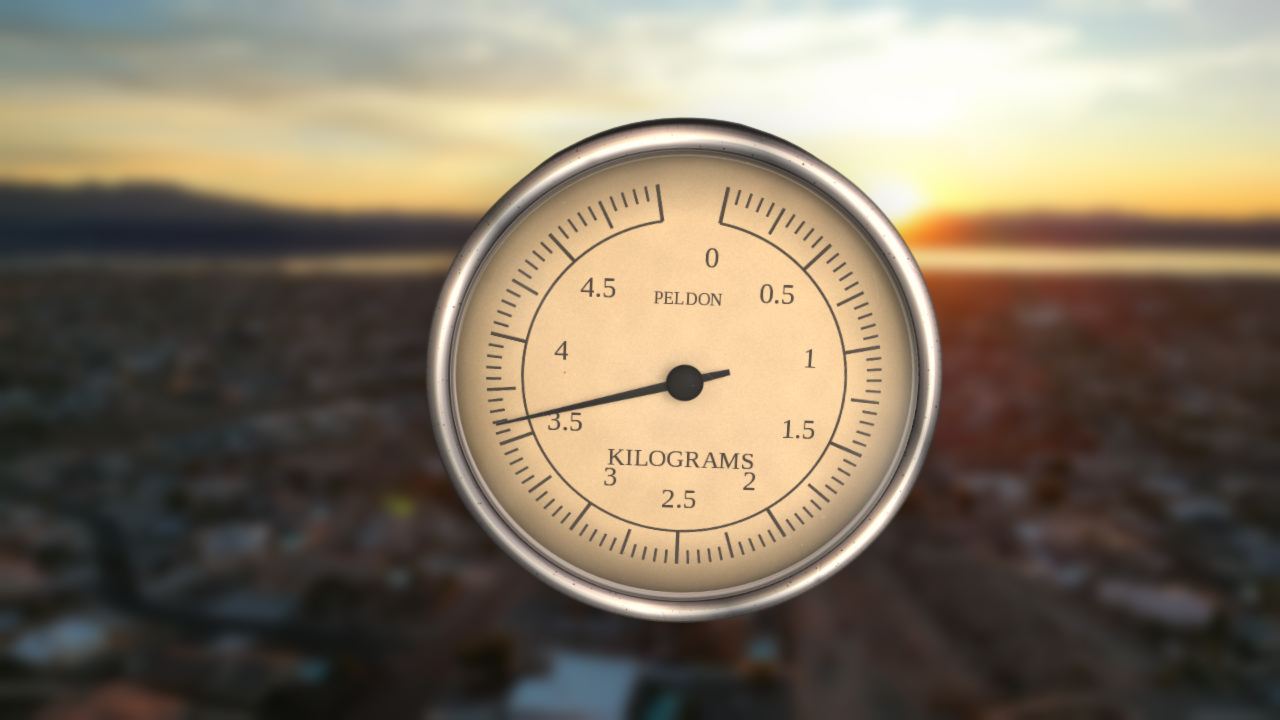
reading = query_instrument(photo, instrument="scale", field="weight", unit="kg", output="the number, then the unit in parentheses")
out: 3.6 (kg)
